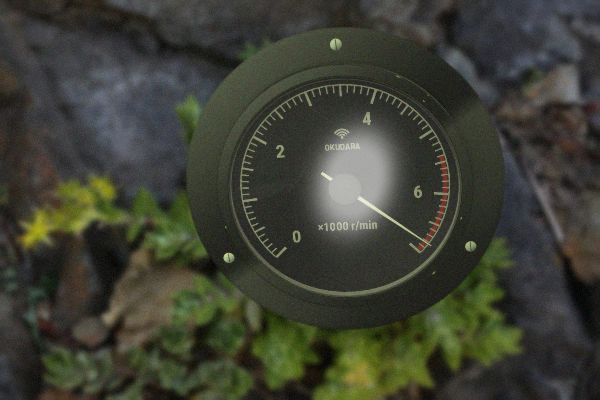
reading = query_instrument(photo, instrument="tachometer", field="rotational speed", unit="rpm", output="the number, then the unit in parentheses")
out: 6800 (rpm)
